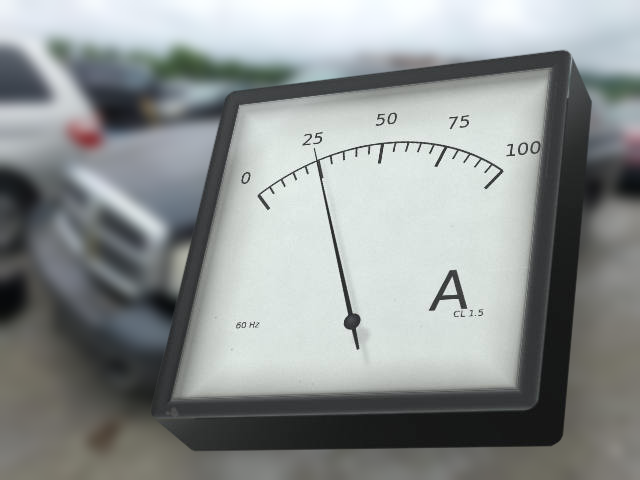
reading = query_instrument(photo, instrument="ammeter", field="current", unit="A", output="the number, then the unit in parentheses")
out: 25 (A)
